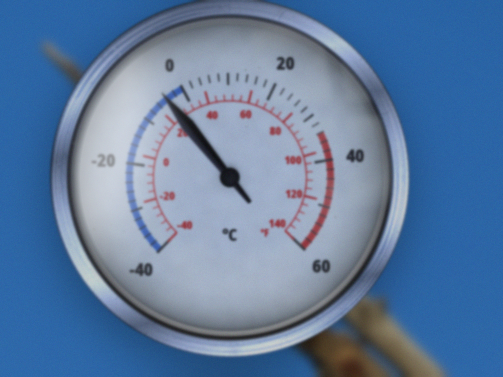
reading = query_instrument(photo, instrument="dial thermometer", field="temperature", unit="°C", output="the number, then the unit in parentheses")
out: -4 (°C)
